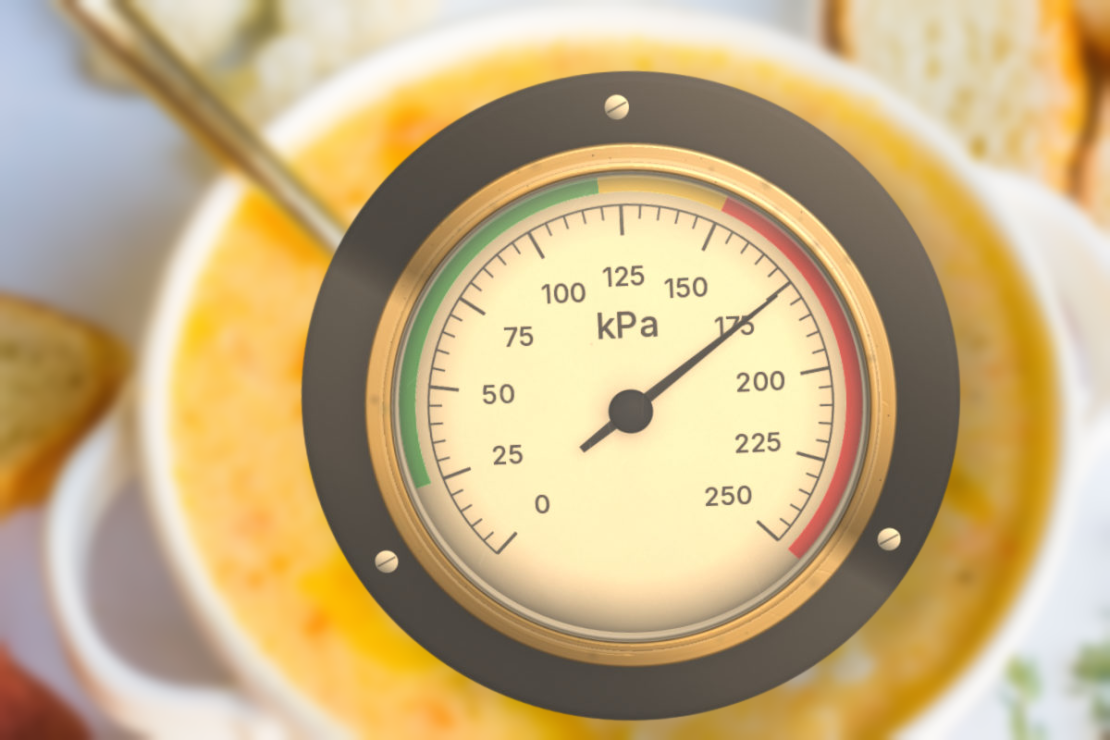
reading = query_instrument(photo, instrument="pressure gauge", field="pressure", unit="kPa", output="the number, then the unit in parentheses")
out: 175 (kPa)
